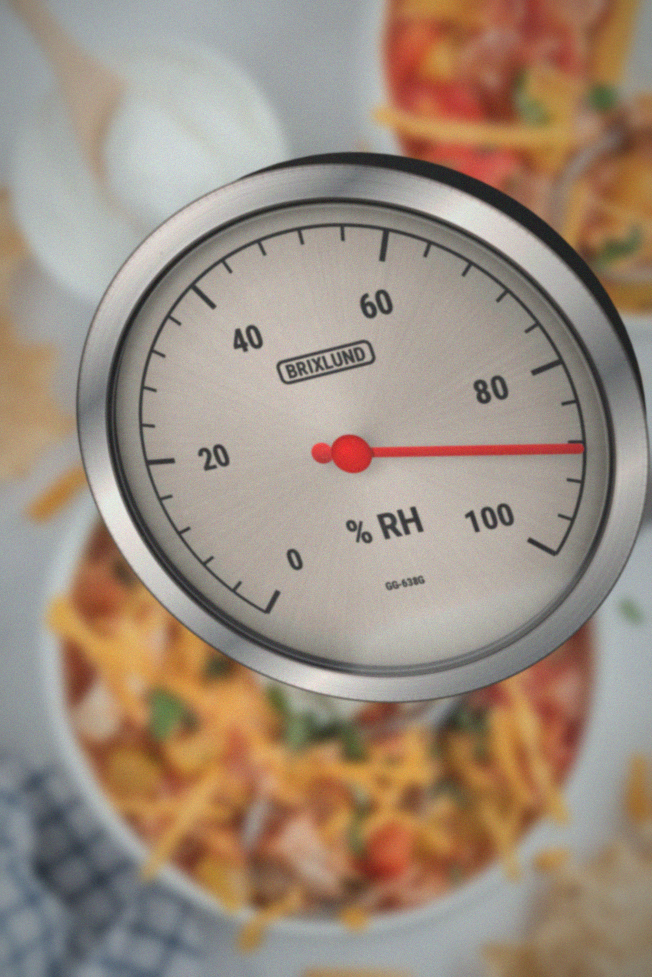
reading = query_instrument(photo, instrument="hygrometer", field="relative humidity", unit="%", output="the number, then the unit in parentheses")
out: 88 (%)
